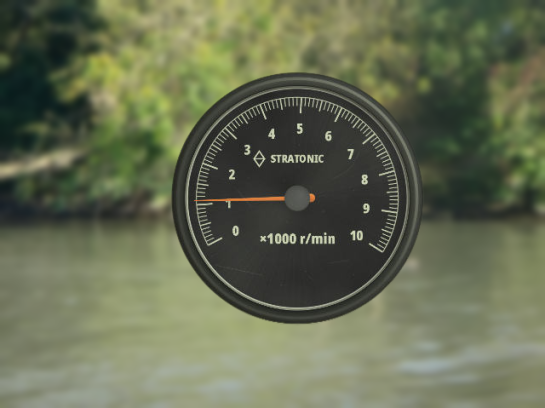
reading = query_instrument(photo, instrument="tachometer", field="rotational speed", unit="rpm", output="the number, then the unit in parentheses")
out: 1100 (rpm)
